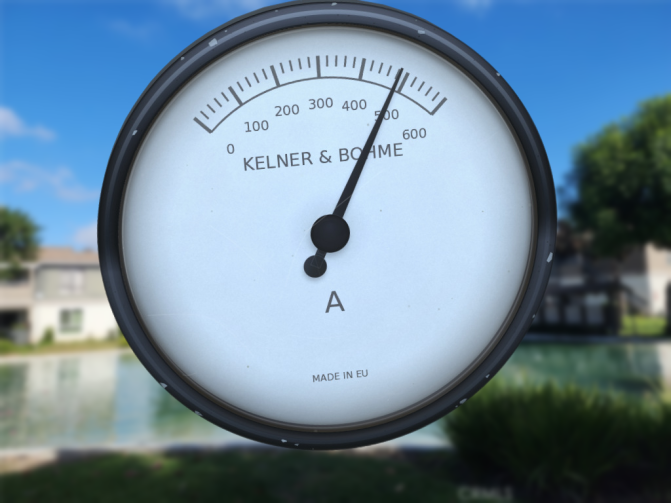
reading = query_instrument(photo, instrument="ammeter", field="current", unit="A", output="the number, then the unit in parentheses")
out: 480 (A)
